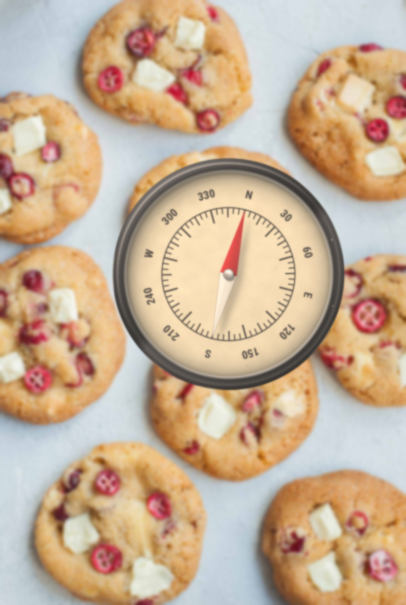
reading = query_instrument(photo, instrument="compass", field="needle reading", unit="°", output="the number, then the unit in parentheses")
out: 0 (°)
